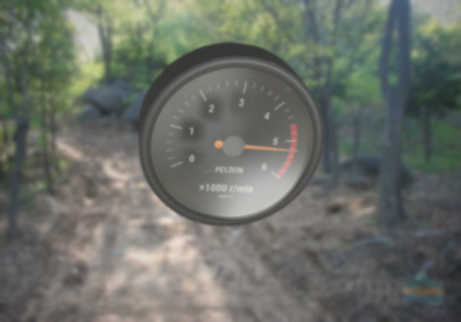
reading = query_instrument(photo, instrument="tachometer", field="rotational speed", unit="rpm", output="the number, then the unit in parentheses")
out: 5200 (rpm)
